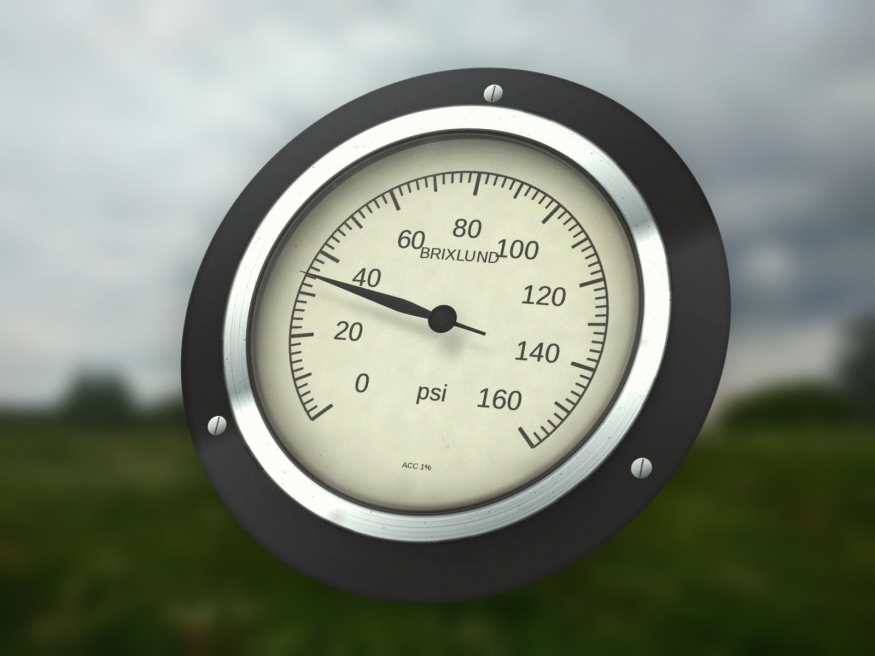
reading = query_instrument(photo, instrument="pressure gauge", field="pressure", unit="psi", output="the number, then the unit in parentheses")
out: 34 (psi)
